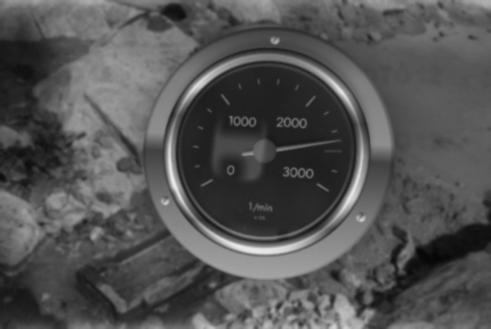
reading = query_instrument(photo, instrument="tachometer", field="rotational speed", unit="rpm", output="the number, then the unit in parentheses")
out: 2500 (rpm)
